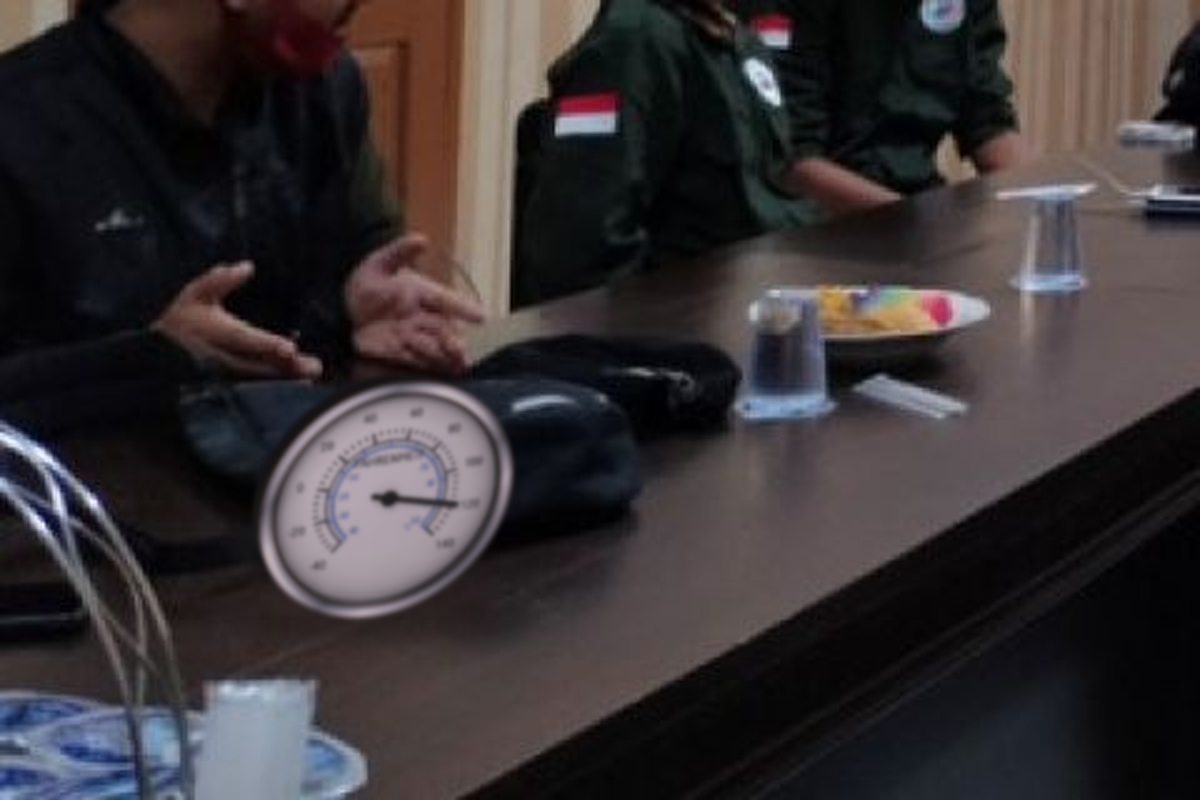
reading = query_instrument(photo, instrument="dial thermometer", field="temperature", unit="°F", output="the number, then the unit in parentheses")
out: 120 (°F)
